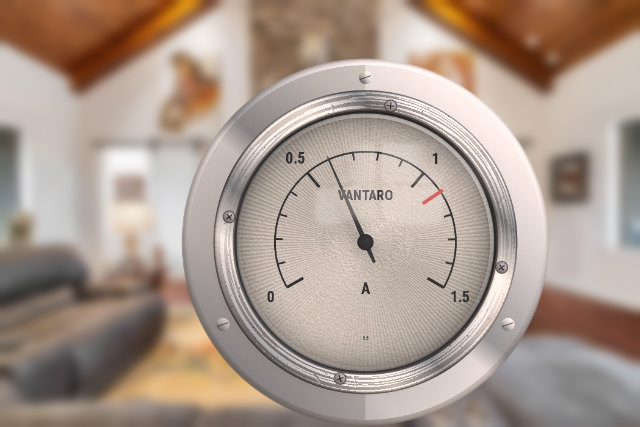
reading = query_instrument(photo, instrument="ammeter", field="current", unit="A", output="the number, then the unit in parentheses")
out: 0.6 (A)
